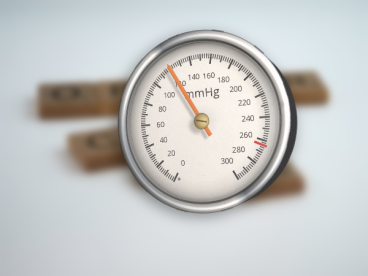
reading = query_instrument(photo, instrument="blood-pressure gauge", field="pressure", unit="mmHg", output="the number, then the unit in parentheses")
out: 120 (mmHg)
